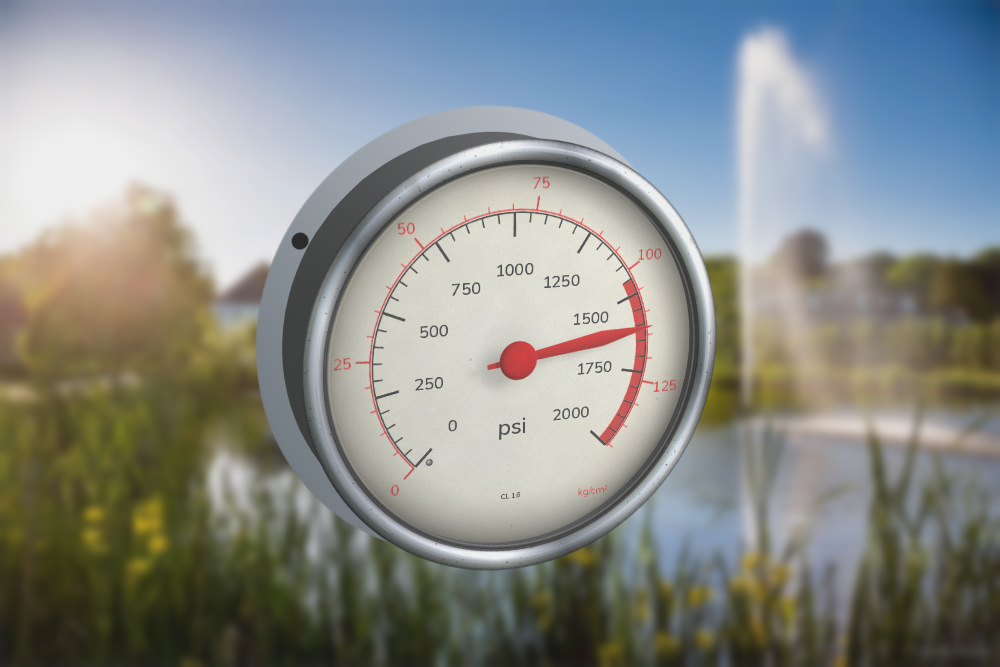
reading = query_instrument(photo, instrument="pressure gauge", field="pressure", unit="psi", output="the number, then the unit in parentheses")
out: 1600 (psi)
